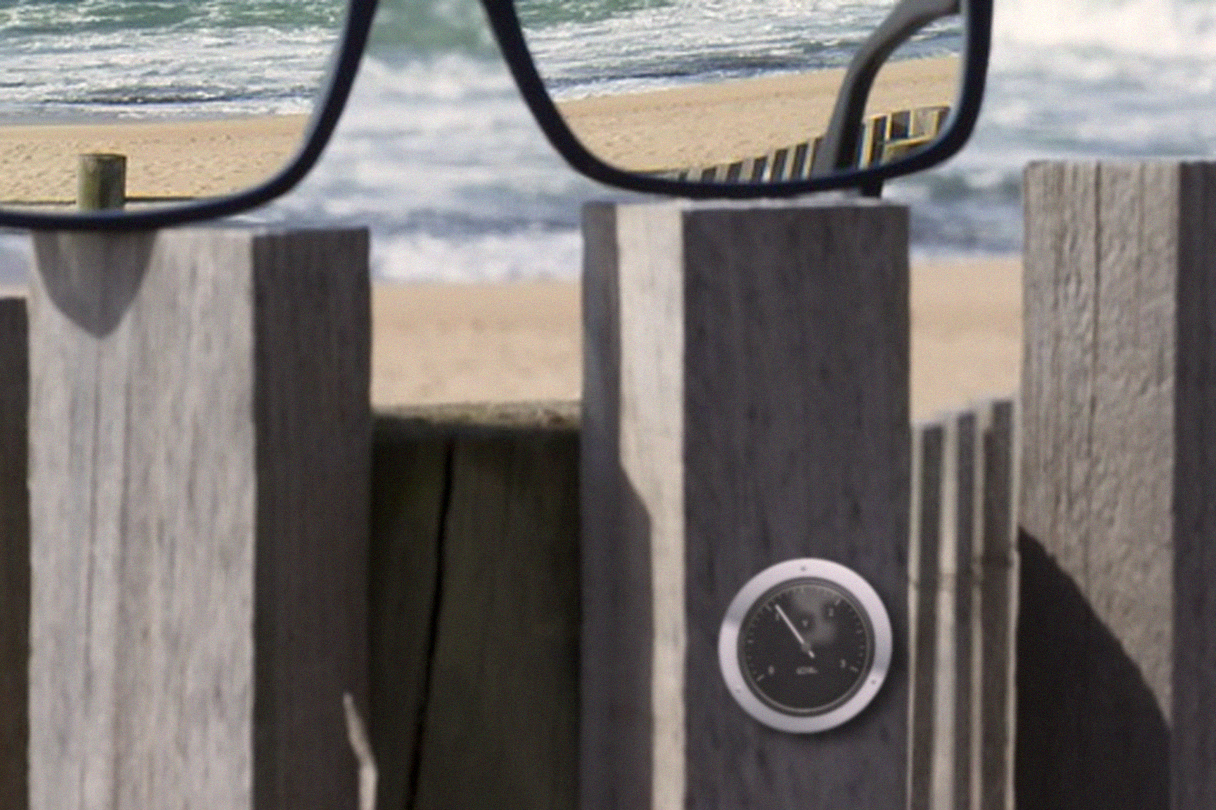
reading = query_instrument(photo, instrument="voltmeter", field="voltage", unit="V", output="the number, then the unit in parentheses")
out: 1.1 (V)
